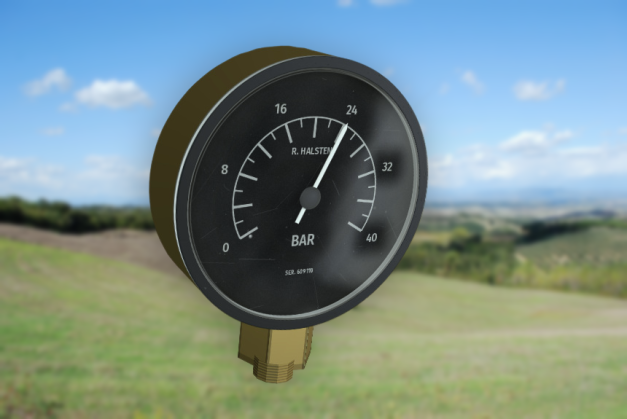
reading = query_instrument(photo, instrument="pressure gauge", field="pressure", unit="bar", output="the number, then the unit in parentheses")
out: 24 (bar)
